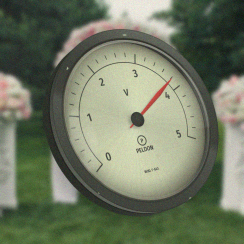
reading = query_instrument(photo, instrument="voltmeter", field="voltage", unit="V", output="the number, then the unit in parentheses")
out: 3.8 (V)
